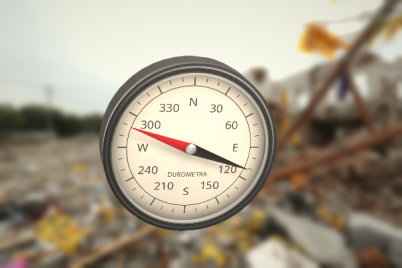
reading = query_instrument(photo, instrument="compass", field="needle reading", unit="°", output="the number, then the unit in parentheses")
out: 290 (°)
